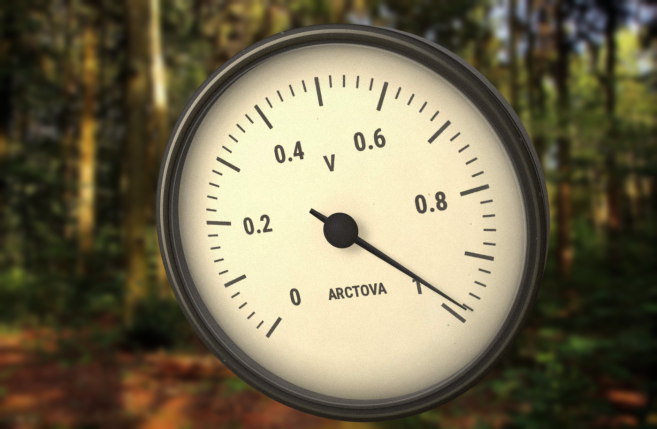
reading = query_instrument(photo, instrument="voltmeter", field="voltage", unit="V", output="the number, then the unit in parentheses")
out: 0.98 (V)
